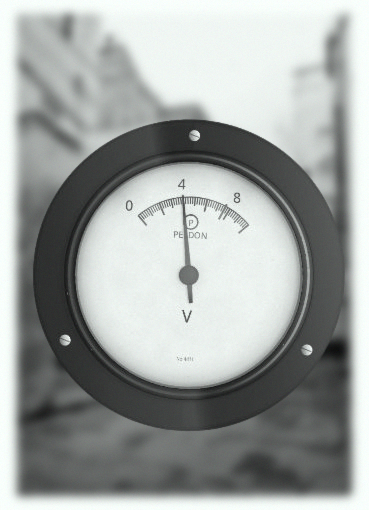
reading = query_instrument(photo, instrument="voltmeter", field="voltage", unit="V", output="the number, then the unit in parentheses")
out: 4 (V)
